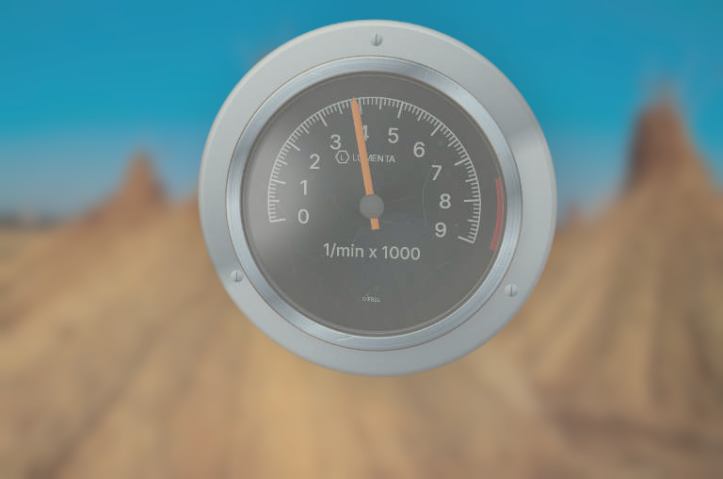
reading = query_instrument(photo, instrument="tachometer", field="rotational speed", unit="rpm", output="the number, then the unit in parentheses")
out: 3900 (rpm)
